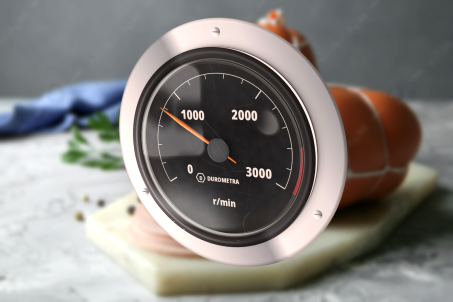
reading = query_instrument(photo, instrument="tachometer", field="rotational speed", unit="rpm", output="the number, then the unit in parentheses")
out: 800 (rpm)
